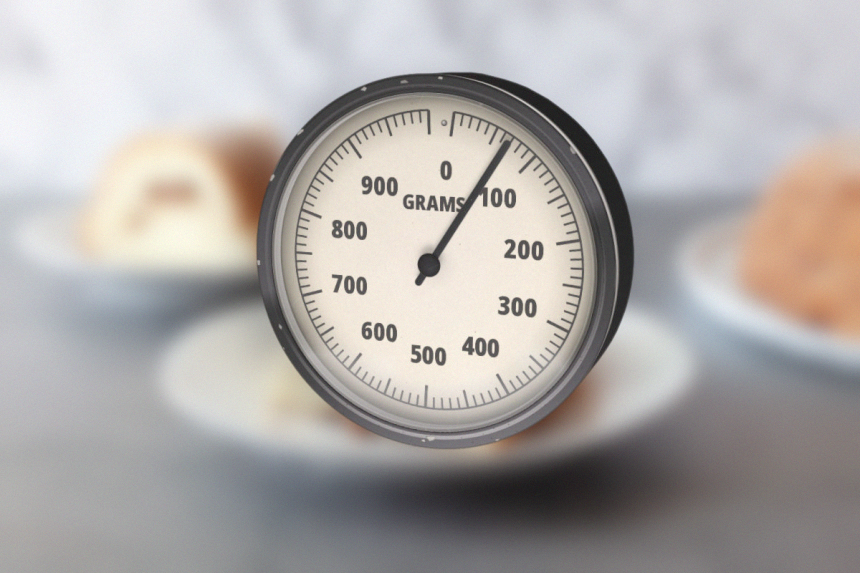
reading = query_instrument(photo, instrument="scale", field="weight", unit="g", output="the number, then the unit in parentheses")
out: 70 (g)
